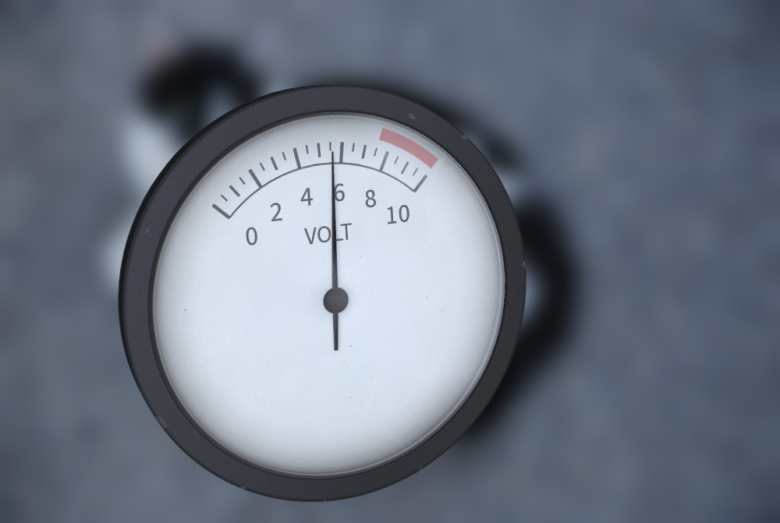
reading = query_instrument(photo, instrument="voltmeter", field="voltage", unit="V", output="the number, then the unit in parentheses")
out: 5.5 (V)
